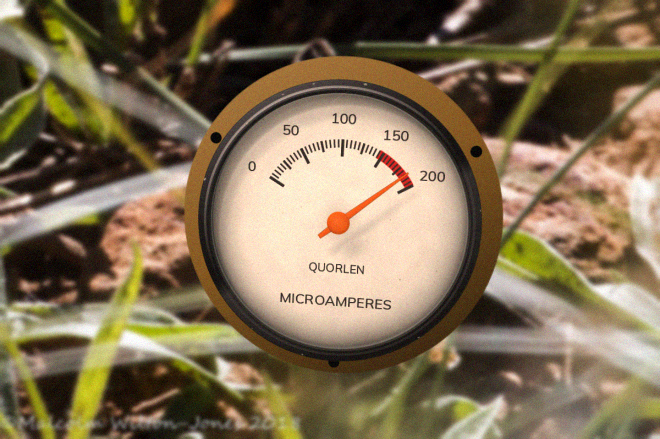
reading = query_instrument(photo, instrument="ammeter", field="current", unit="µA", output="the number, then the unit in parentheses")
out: 185 (µA)
